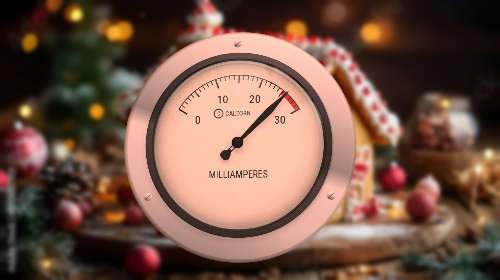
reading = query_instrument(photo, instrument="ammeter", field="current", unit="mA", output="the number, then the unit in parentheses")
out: 26 (mA)
